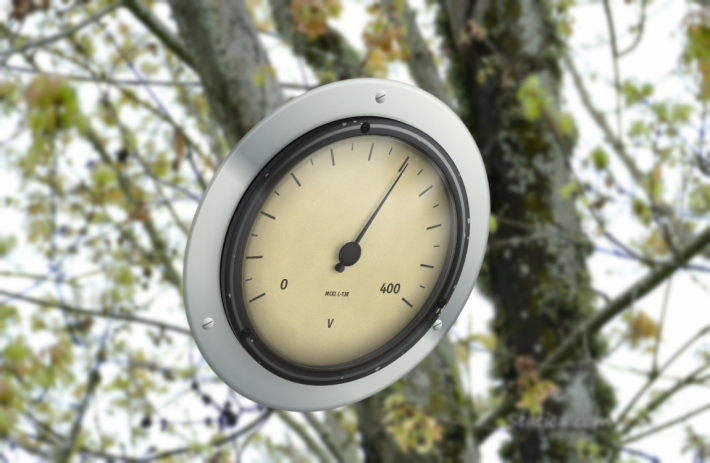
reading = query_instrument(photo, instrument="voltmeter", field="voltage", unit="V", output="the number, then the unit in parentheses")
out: 240 (V)
